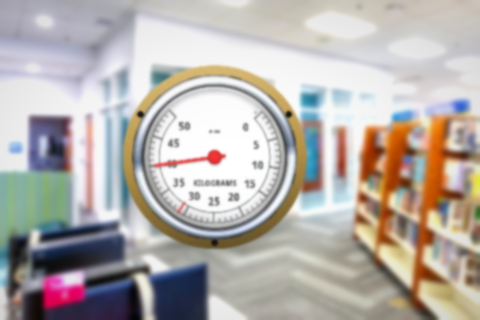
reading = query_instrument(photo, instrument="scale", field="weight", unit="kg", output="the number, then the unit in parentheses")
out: 40 (kg)
